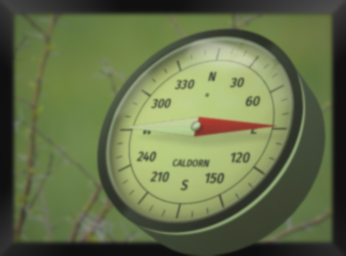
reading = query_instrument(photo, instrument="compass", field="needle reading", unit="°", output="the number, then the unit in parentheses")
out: 90 (°)
